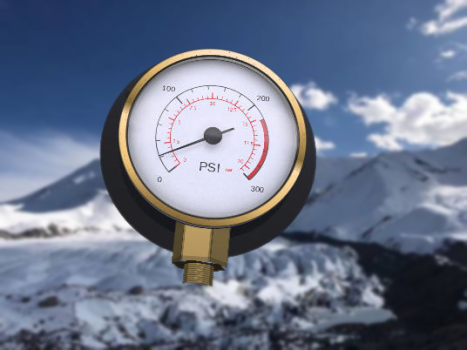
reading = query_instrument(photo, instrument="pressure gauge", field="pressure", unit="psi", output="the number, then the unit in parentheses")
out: 20 (psi)
